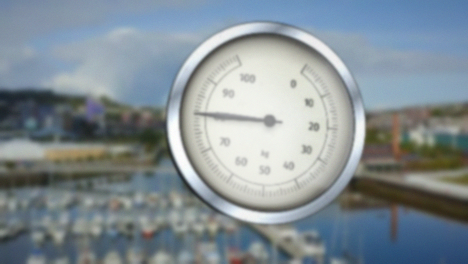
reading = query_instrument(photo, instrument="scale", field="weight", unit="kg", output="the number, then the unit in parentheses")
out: 80 (kg)
